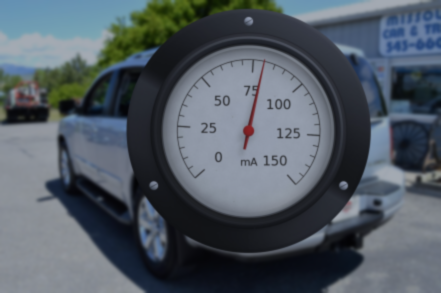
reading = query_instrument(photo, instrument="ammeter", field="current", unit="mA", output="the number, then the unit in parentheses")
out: 80 (mA)
